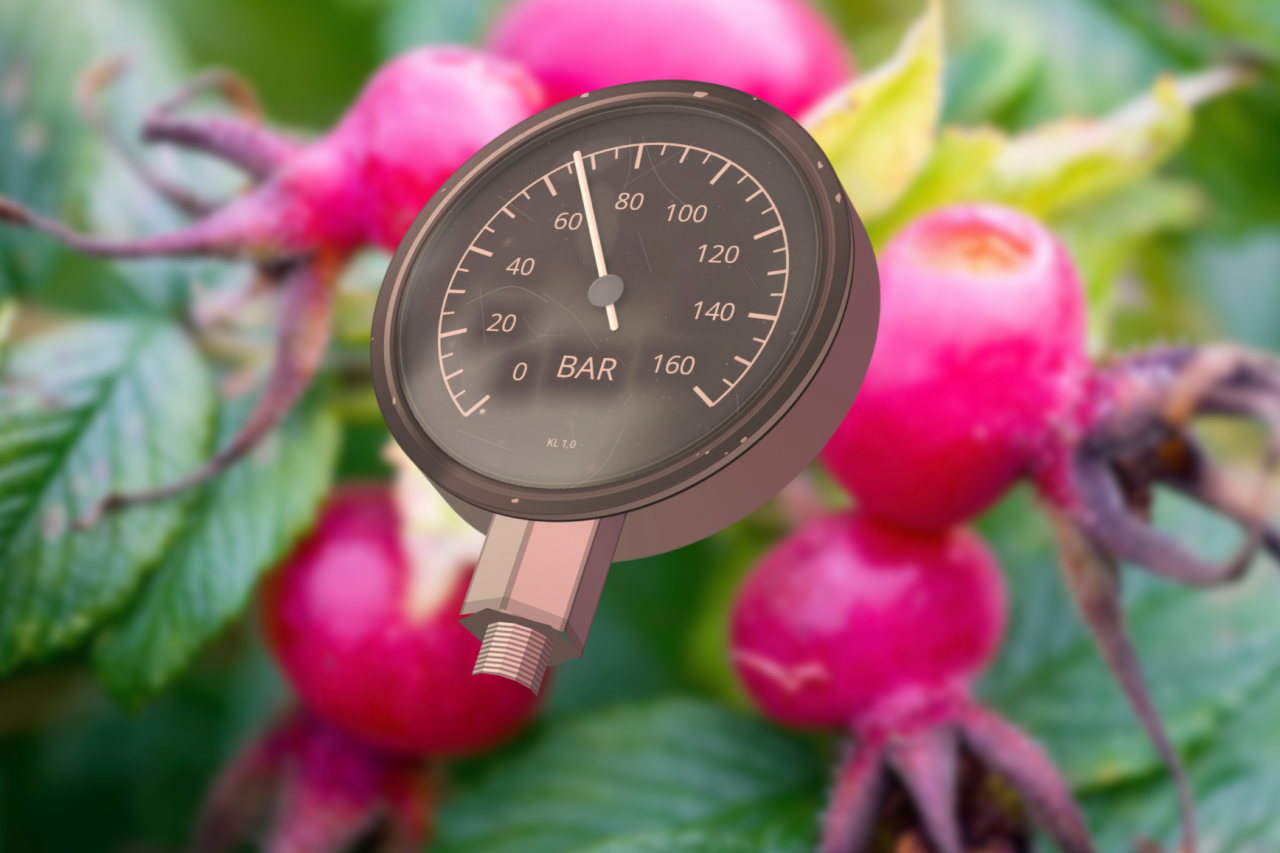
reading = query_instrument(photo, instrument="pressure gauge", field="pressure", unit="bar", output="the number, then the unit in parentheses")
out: 67.5 (bar)
